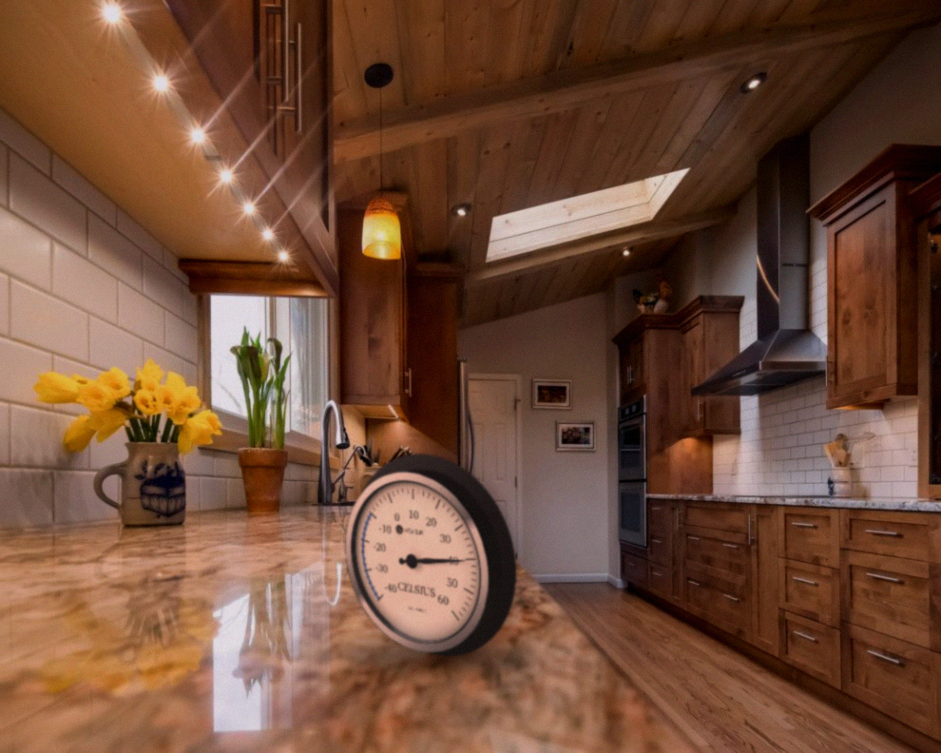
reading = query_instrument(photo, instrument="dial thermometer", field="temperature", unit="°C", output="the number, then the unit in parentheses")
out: 40 (°C)
